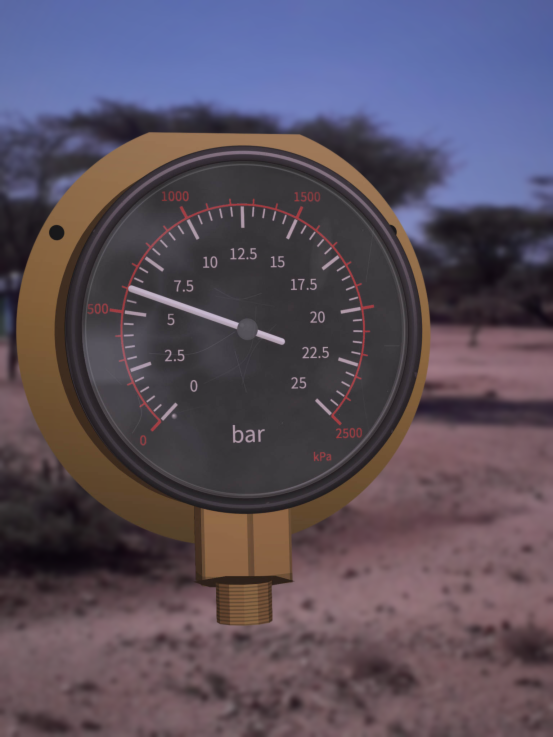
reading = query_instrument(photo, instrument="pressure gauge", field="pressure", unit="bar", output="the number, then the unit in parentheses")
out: 6 (bar)
